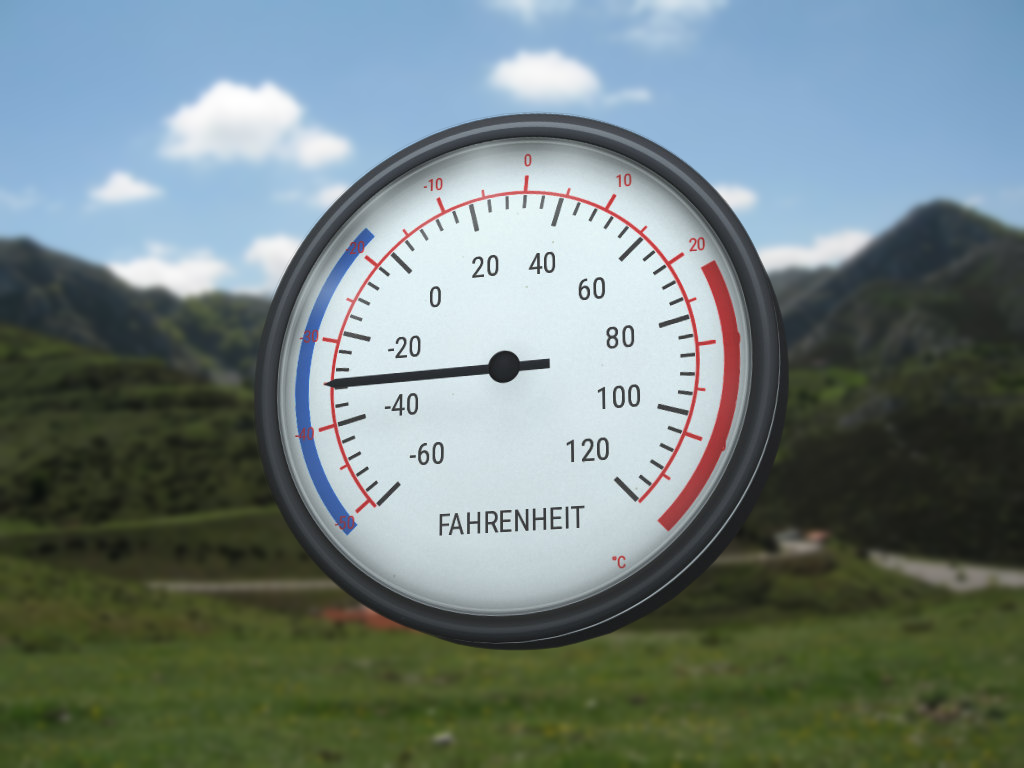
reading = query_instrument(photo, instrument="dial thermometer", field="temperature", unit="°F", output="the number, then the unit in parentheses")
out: -32 (°F)
